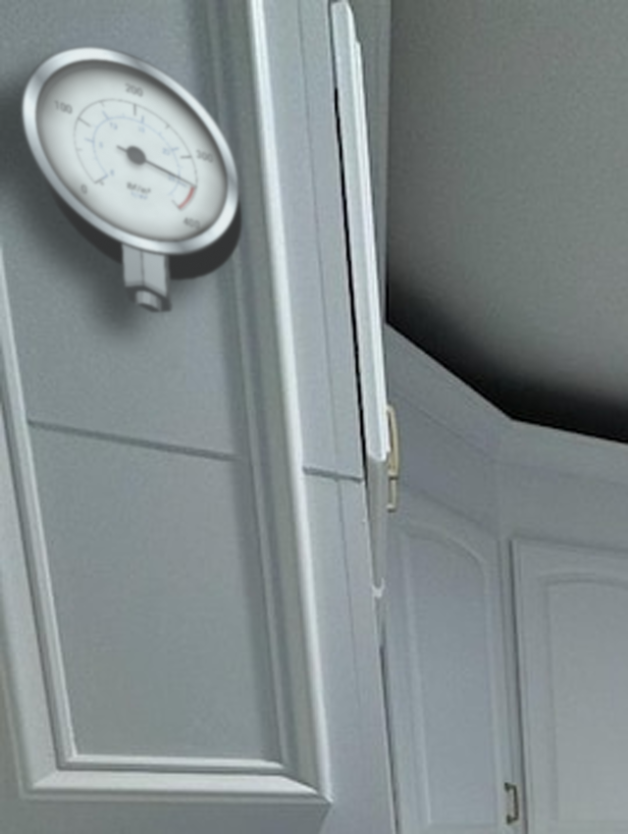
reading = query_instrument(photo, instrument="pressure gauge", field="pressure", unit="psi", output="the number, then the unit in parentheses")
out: 350 (psi)
